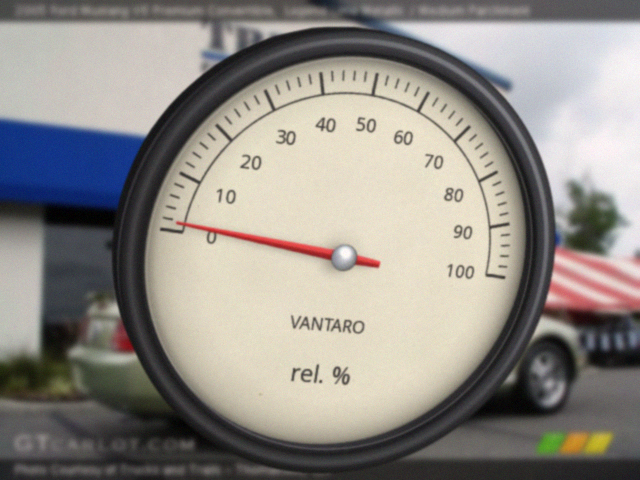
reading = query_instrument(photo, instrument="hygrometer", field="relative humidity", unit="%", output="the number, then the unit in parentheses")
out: 2 (%)
